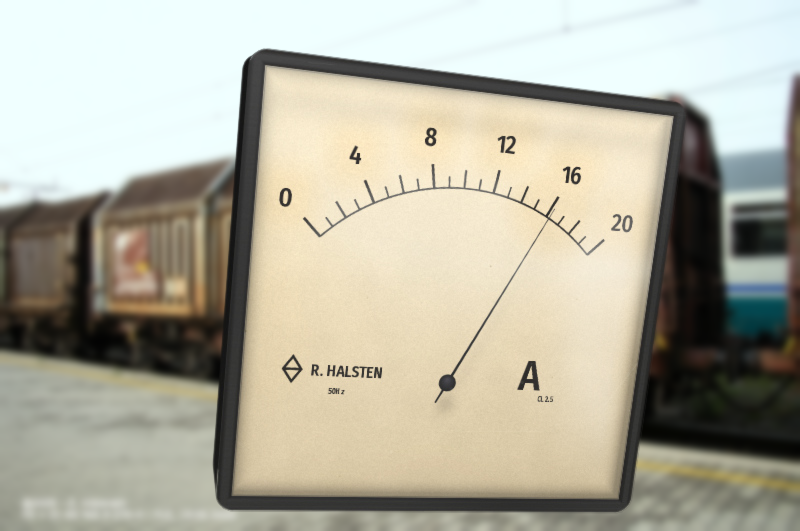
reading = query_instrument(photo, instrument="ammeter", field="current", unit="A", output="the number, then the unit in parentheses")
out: 16 (A)
